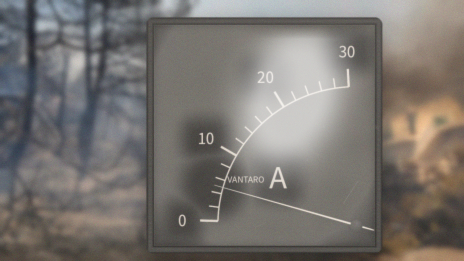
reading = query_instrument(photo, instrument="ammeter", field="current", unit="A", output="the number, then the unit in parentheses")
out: 5 (A)
